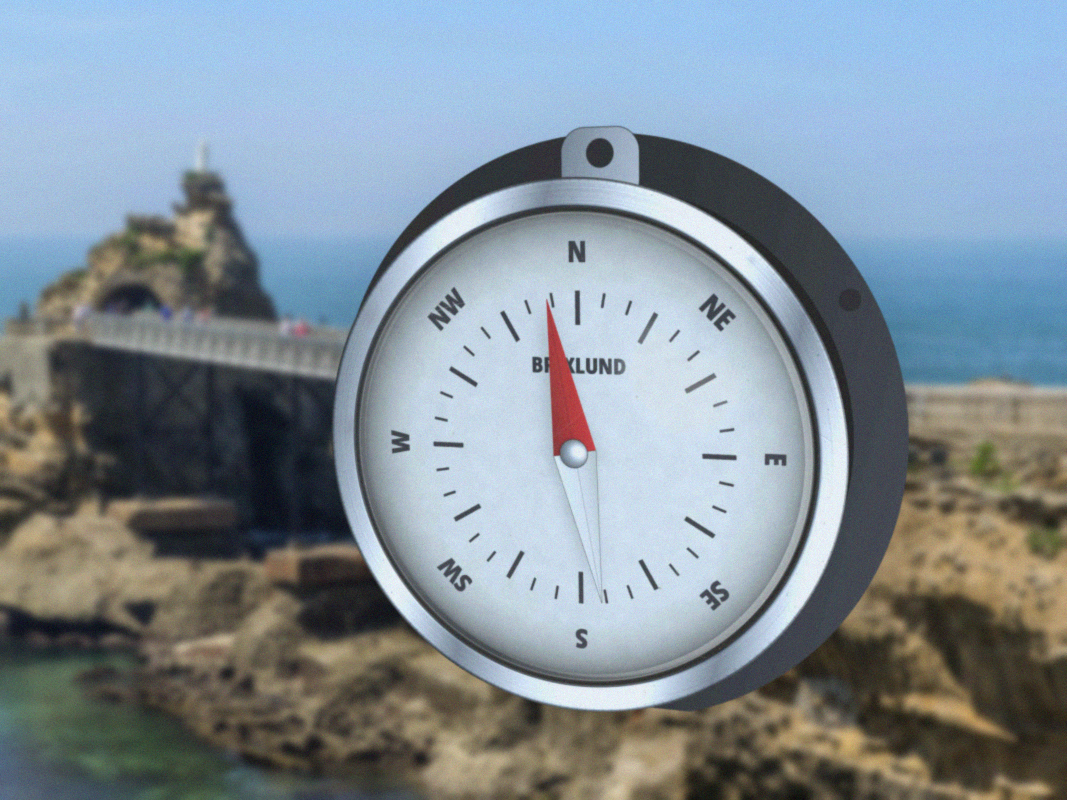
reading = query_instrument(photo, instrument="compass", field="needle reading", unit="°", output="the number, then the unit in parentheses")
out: 350 (°)
